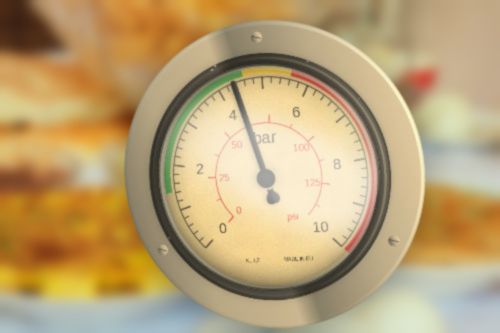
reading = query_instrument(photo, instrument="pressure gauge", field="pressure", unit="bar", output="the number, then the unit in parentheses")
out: 4.4 (bar)
